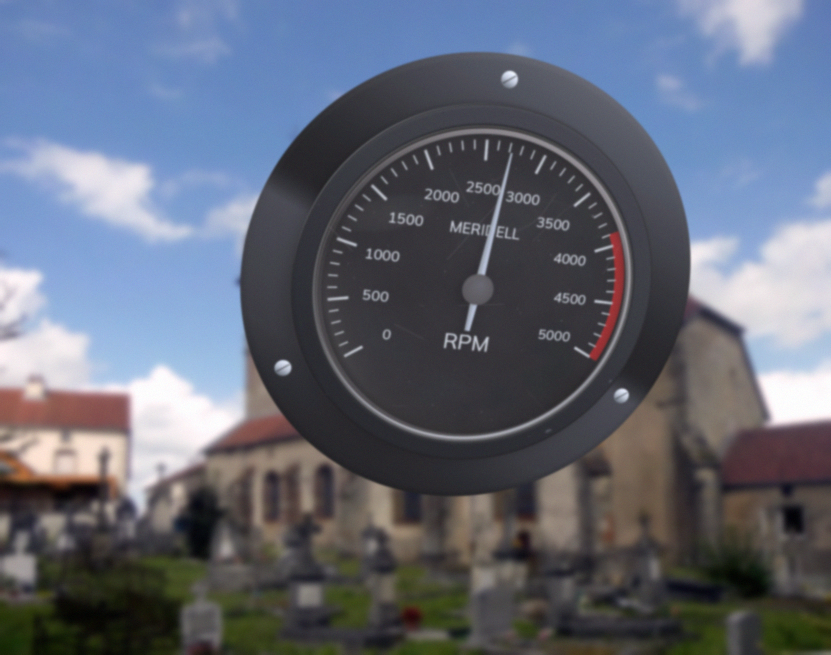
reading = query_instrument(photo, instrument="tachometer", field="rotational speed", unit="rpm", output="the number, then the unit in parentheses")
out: 2700 (rpm)
